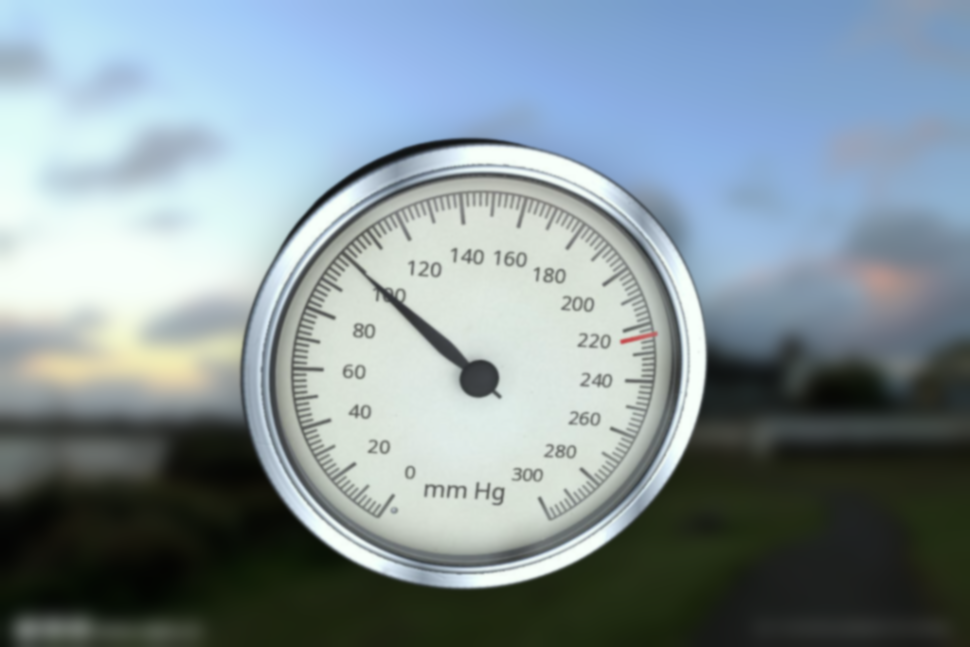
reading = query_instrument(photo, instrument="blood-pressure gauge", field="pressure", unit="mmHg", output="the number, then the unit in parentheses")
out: 100 (mmHg)
